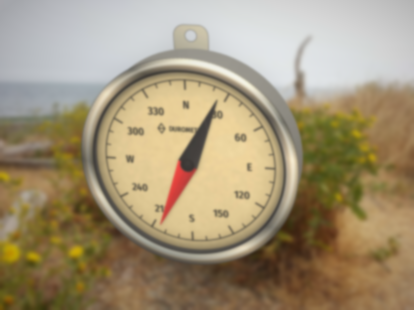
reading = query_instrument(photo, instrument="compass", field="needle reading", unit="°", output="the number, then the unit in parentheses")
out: 205 (°)
